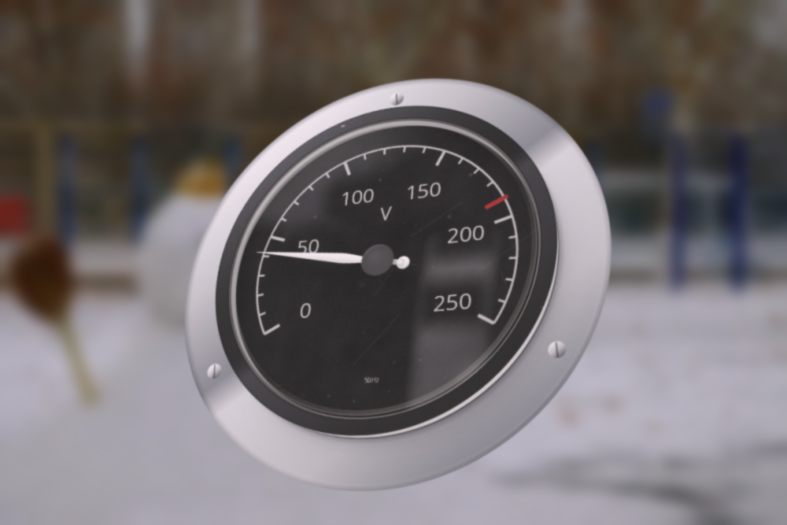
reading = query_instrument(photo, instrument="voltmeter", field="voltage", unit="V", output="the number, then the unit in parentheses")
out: 40 (V)
